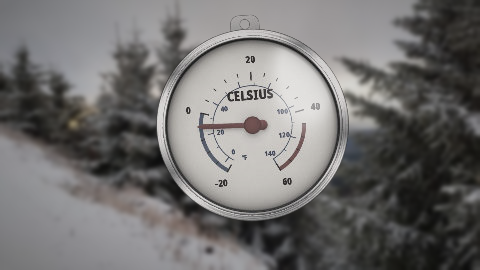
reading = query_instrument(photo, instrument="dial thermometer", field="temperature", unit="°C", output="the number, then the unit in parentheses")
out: -4 (°C)
